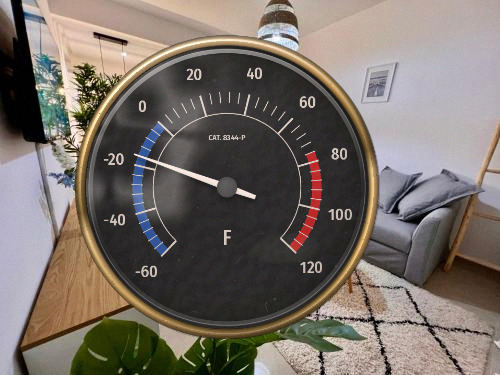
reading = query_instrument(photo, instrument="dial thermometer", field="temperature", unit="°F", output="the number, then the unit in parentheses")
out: -16 (°F)
